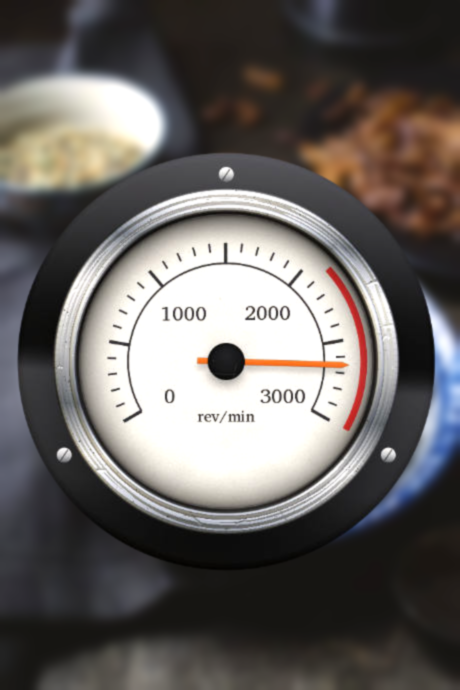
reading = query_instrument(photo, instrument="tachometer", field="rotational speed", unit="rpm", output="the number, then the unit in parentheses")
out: 2650 (rpm)
